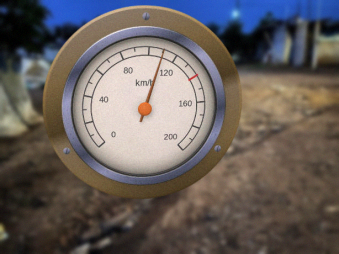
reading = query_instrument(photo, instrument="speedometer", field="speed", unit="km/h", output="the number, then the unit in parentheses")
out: 110 (km/h)
